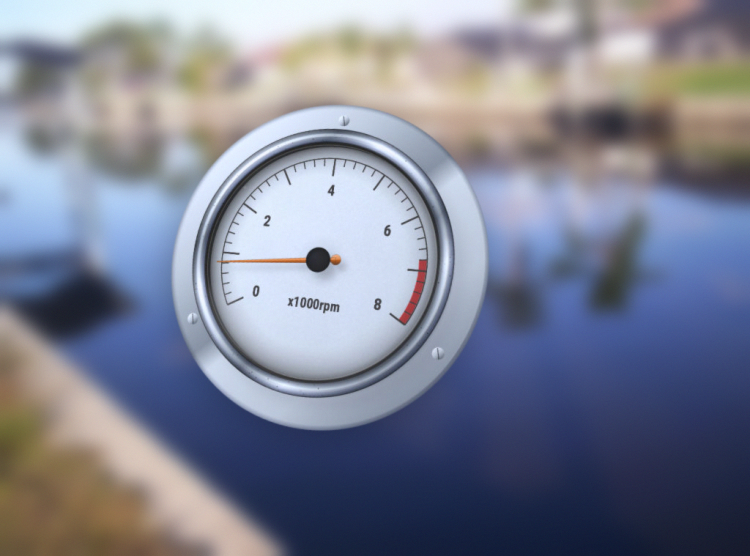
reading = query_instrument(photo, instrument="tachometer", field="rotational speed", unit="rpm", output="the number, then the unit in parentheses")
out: 800 (rpm)
